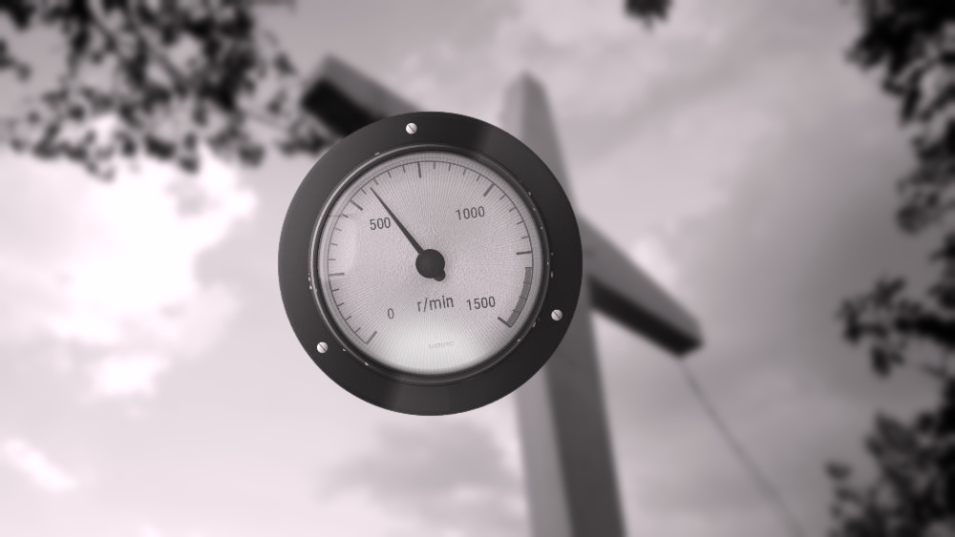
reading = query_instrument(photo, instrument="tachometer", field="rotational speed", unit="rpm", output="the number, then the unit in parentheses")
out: 575 (rpm)
